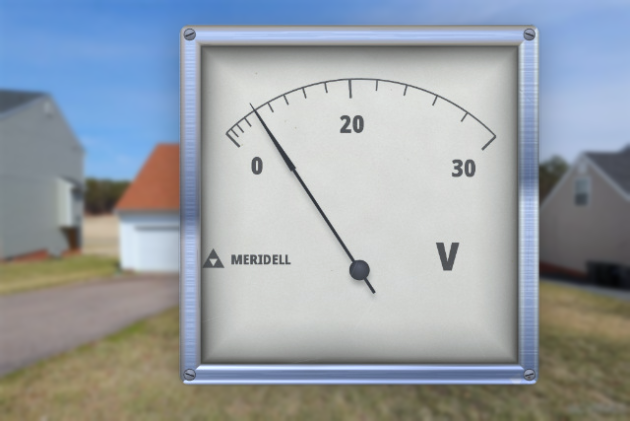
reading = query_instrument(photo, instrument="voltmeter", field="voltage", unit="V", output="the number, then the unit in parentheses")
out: 10 (V)
